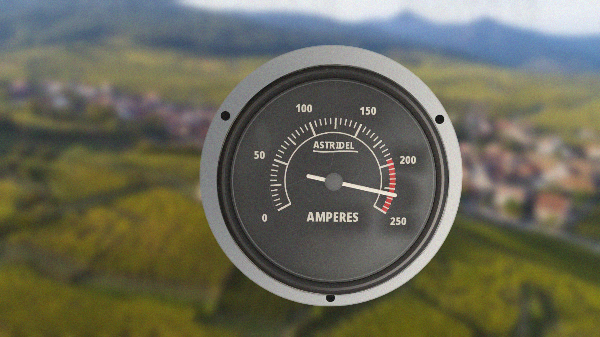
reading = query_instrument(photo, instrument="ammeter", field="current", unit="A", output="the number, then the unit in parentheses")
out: 230 (A)
